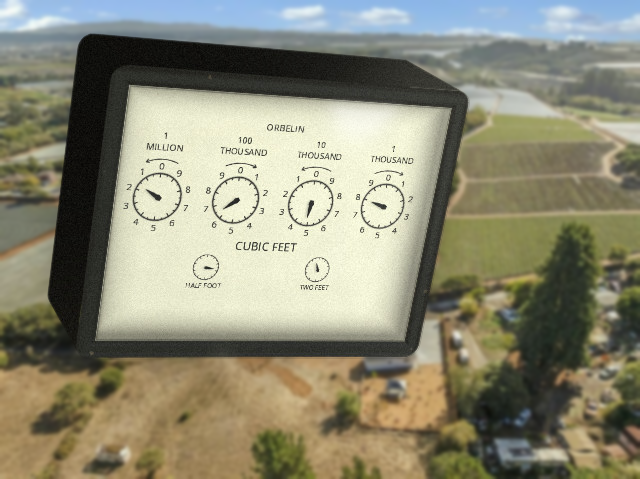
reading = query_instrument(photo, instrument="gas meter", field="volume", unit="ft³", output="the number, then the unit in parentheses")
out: 164800 (ft³)
